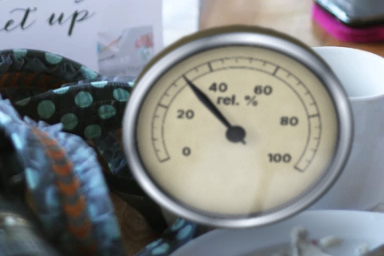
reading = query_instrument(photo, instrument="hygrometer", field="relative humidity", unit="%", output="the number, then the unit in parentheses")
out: 32 (%)
